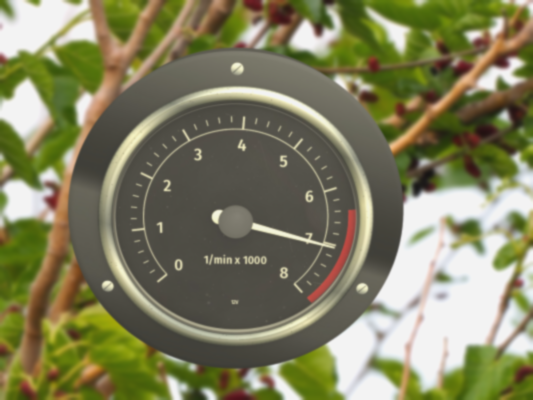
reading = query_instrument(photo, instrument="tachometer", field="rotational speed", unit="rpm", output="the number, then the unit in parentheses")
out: 7000 (rpm)
